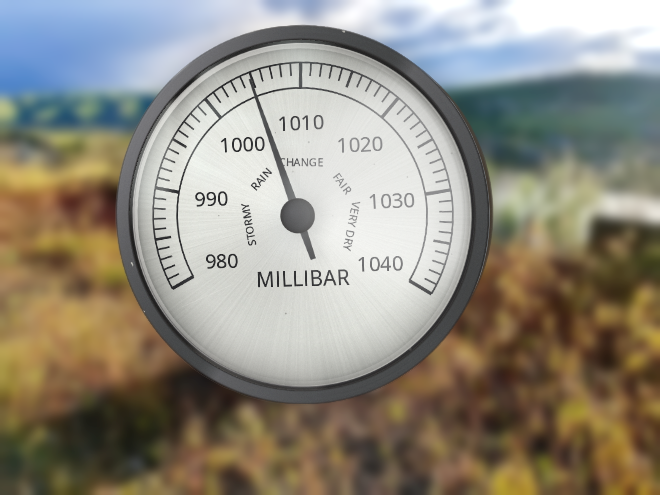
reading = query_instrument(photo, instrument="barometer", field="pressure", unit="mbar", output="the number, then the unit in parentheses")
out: 1005 (mbar)
